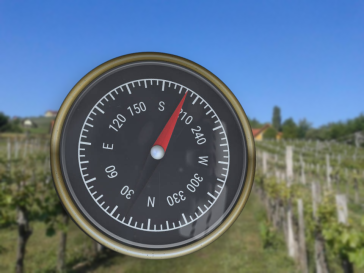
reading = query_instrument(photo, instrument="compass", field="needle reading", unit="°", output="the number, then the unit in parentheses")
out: 200 (°)
